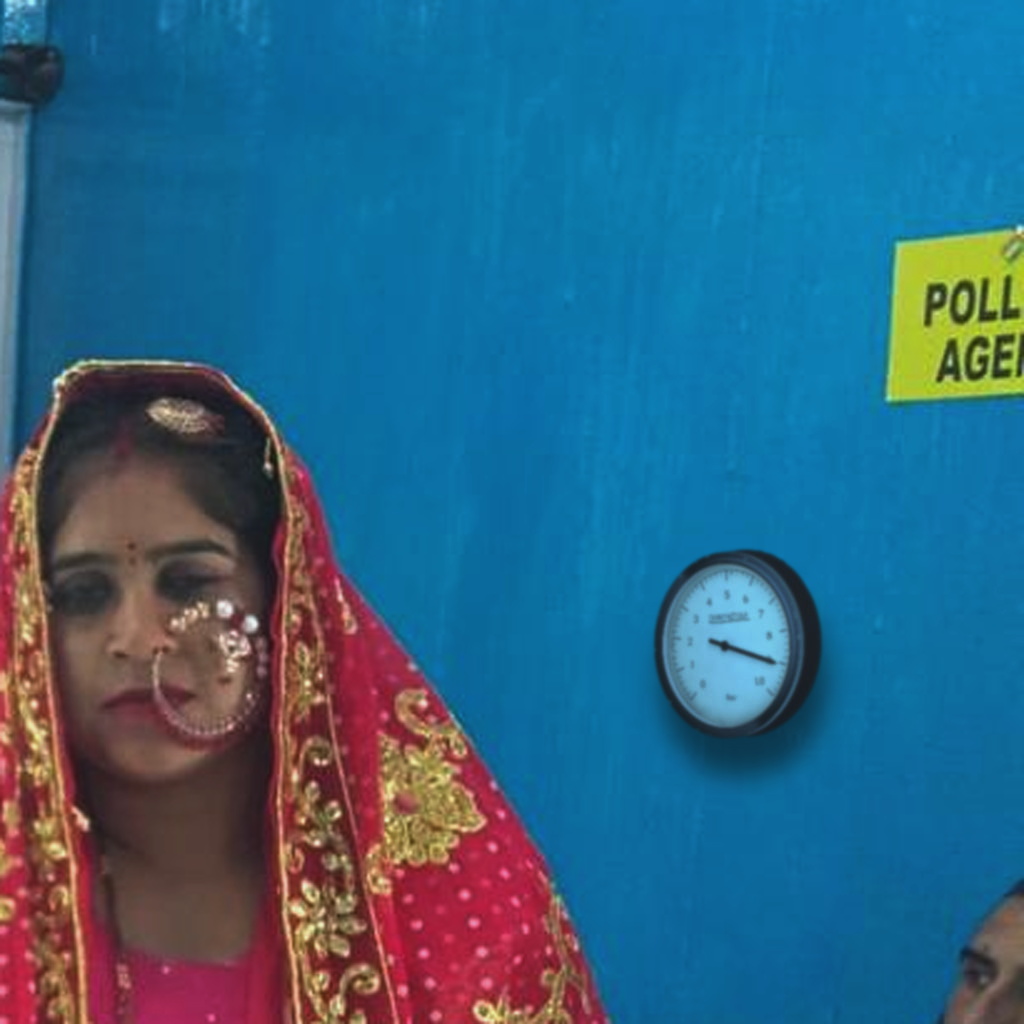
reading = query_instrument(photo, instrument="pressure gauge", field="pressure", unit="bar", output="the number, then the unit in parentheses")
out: 9 (bar)
